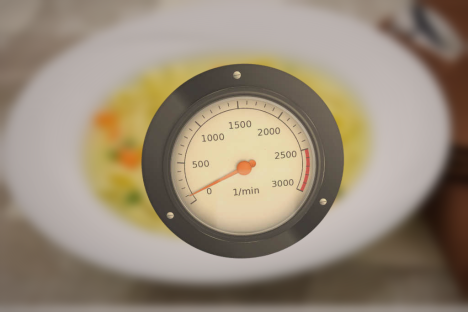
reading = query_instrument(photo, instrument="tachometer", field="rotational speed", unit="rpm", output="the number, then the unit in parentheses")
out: 100 (rpm)
